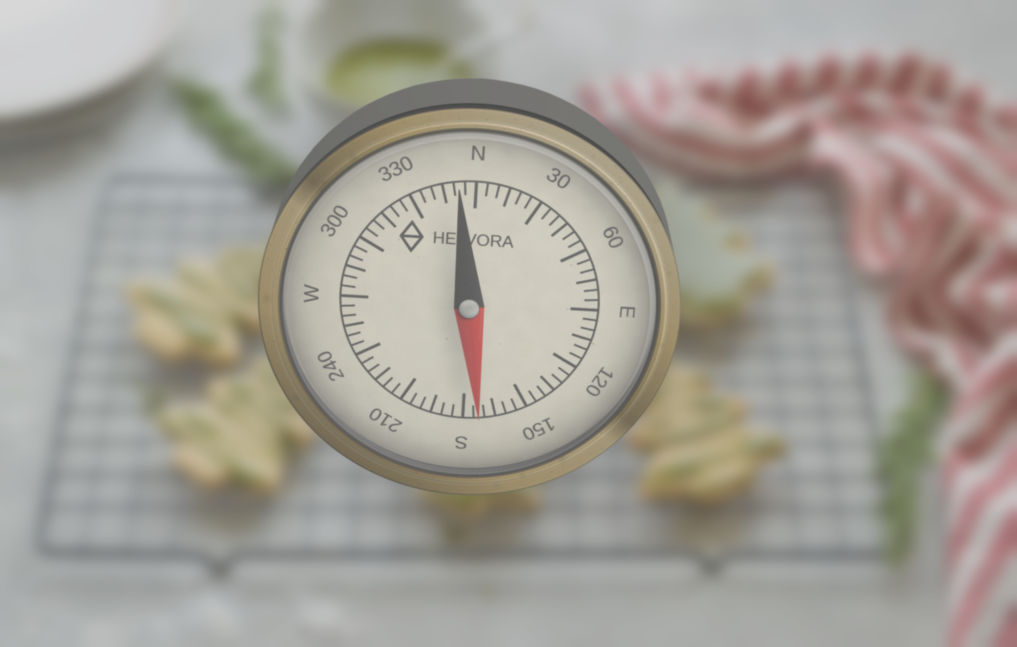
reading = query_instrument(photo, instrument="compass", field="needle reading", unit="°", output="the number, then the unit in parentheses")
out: 172.5 (°)
